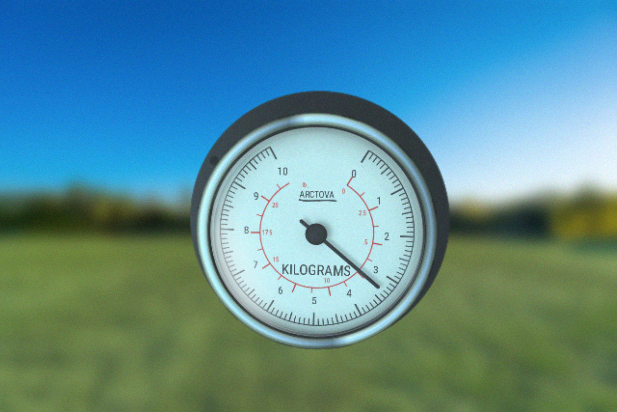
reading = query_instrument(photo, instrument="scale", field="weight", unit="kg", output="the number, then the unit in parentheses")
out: 3.3 (kg)
